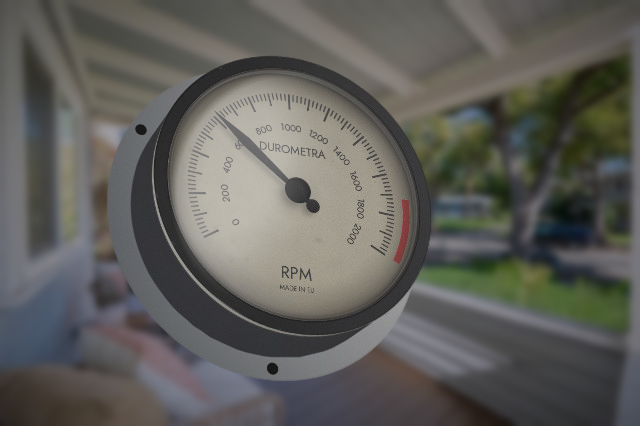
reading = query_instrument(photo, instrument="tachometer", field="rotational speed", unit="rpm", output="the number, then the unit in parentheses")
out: 600 (rpm)
